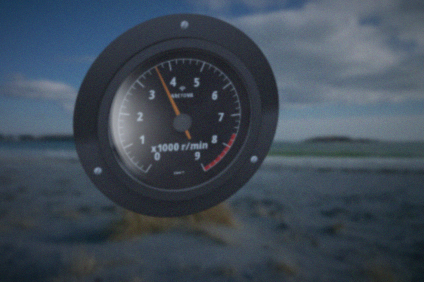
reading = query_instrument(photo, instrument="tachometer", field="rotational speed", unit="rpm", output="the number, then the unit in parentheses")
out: 3600 (rpm)
